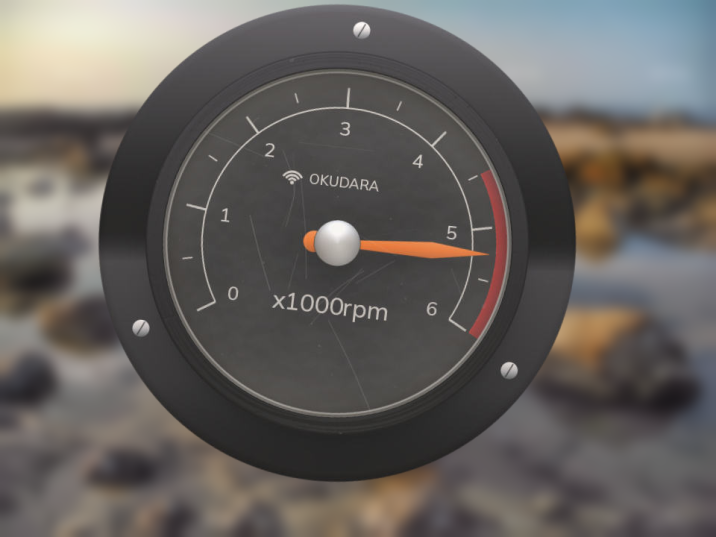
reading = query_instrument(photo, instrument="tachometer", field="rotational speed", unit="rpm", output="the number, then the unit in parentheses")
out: 5250 (rpm)
